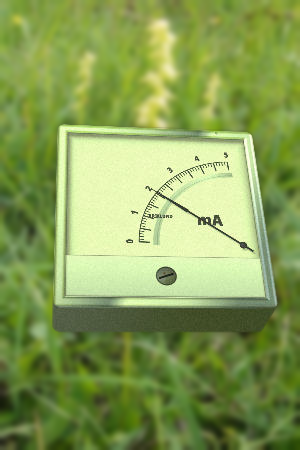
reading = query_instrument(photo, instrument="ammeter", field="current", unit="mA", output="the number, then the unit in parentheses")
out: 2 (mA)
